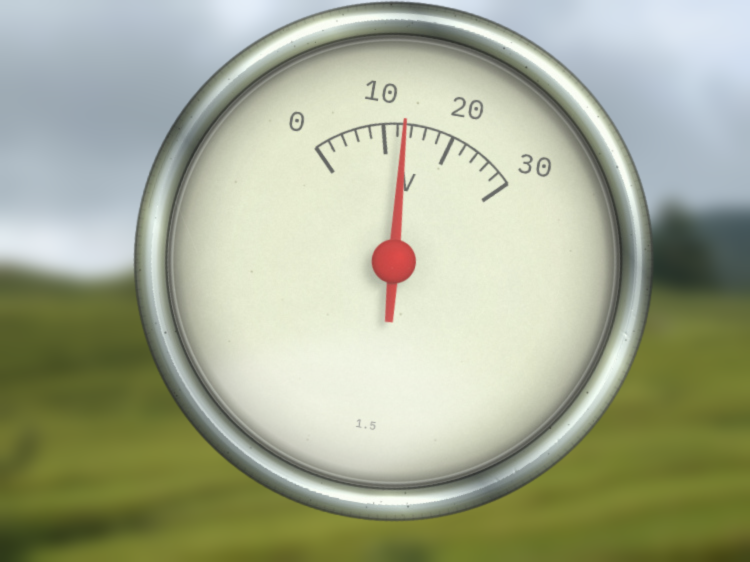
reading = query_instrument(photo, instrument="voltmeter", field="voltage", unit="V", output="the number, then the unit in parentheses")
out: 13 (V)
